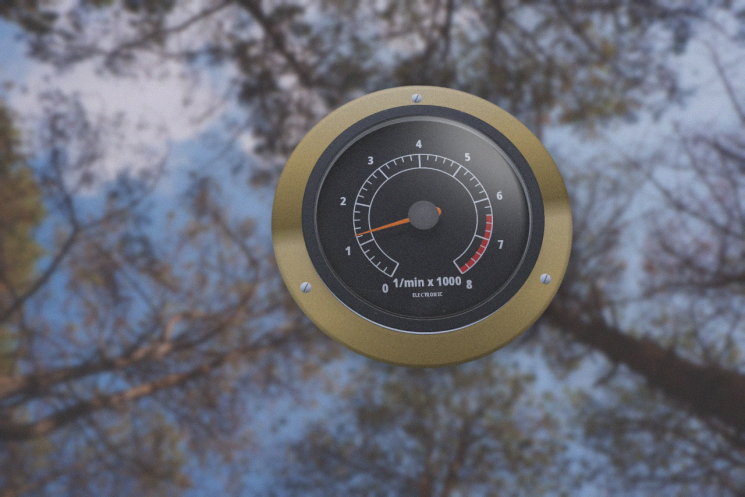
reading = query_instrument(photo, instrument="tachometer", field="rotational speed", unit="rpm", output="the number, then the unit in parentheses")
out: 1200 (rpm)
